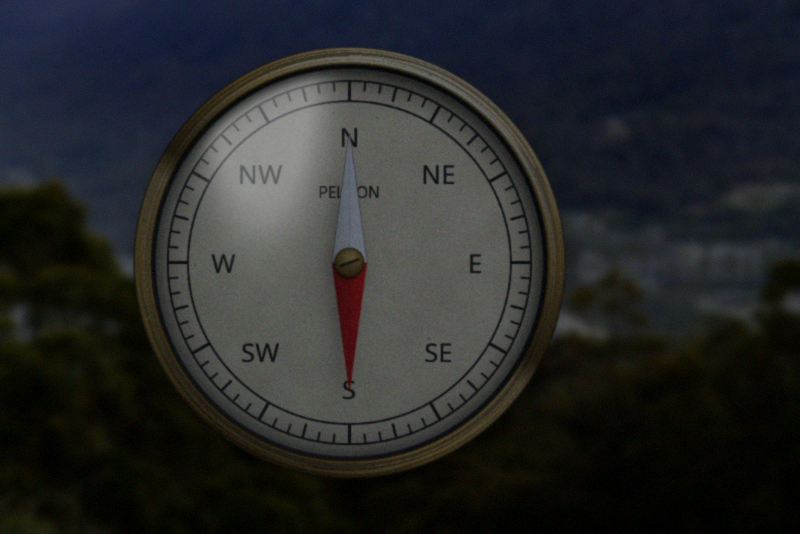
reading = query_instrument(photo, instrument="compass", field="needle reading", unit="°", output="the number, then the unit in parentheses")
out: 180 (°)
